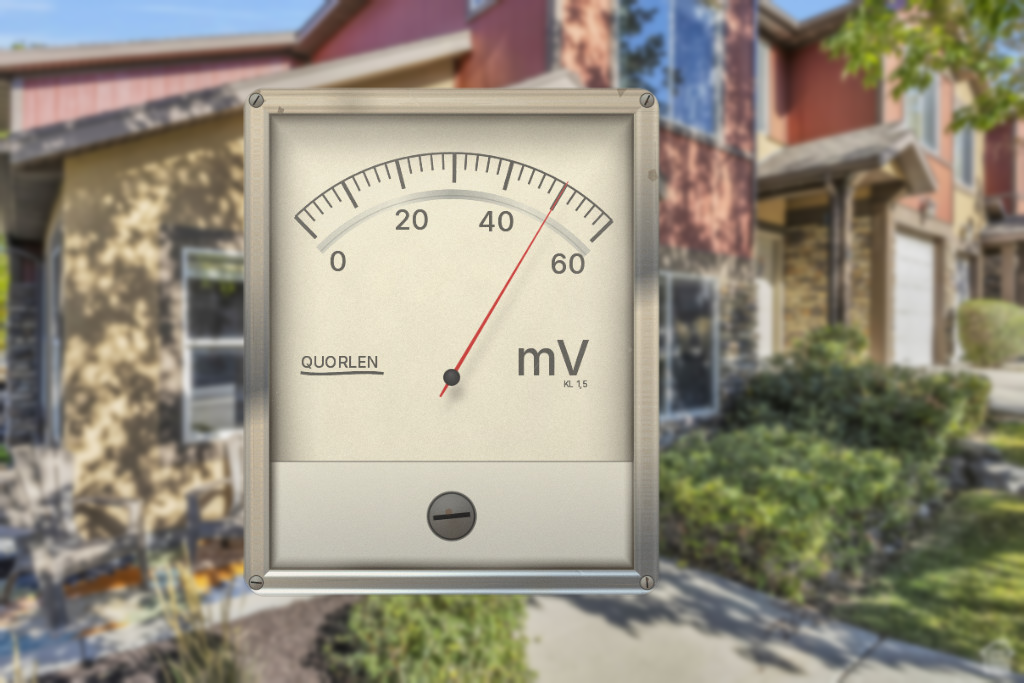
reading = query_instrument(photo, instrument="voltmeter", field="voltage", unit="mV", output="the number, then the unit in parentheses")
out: 50 (mV)
